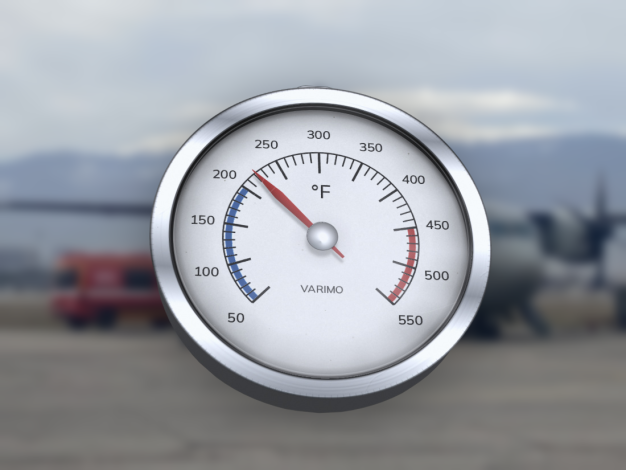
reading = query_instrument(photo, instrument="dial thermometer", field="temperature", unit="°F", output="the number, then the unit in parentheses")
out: 220 (°F)
